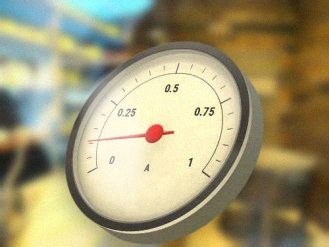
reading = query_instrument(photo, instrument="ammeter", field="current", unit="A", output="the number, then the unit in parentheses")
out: 0.1 (A)
